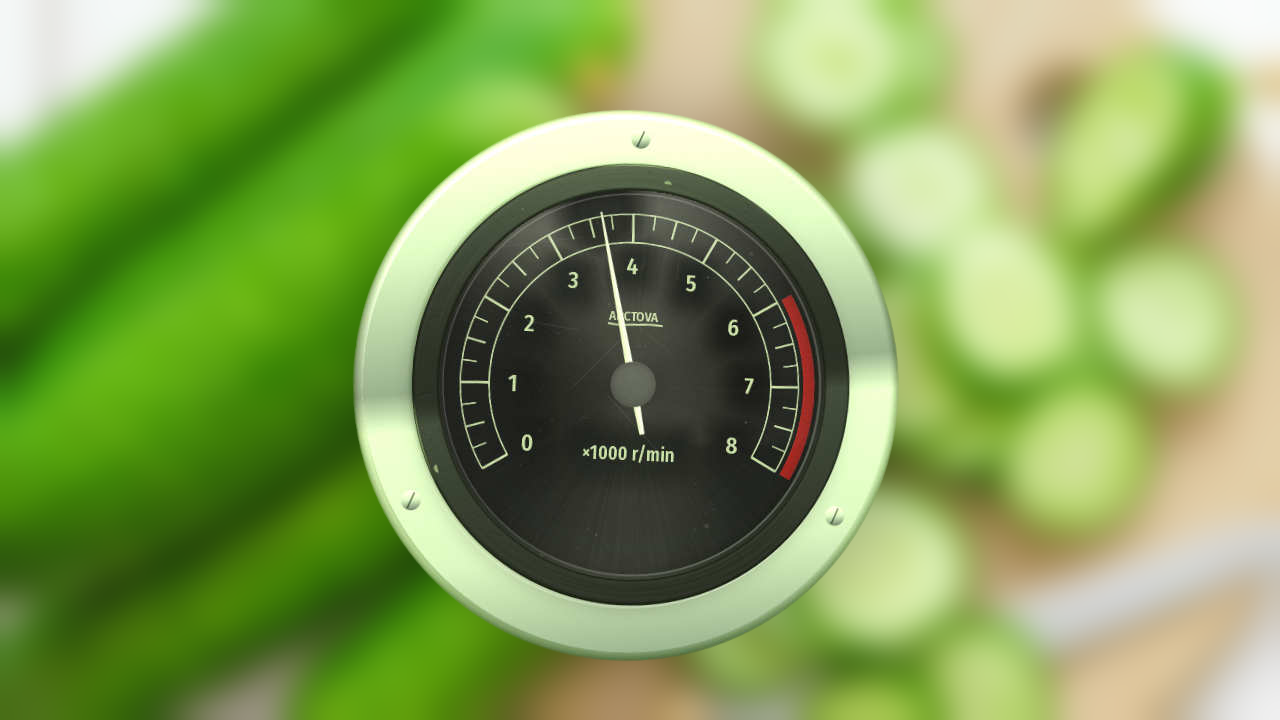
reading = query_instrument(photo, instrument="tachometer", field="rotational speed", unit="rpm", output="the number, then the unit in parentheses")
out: 3625 (rpm)
